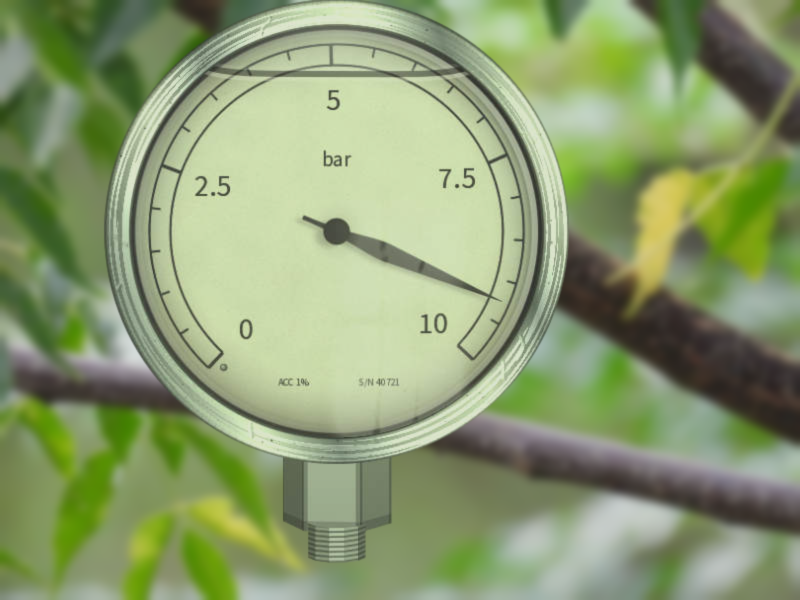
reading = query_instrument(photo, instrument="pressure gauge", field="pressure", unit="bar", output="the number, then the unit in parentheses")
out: 9.25 (bar)
